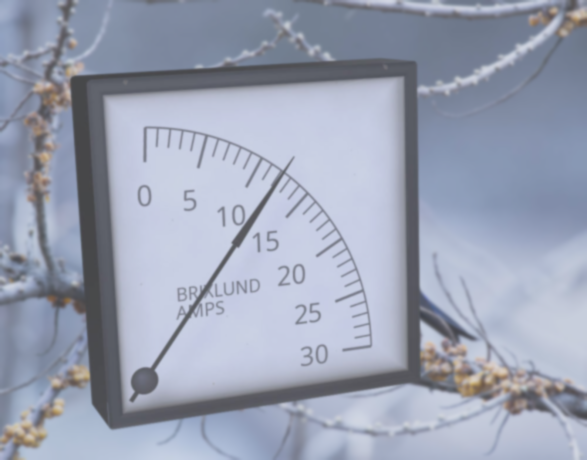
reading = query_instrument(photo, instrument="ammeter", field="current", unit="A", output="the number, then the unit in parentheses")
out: 12 (A)
